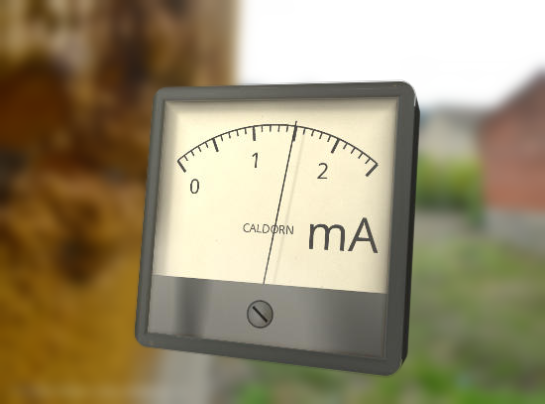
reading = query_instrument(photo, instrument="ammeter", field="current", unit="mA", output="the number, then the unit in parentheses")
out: 1.5 (mA)
